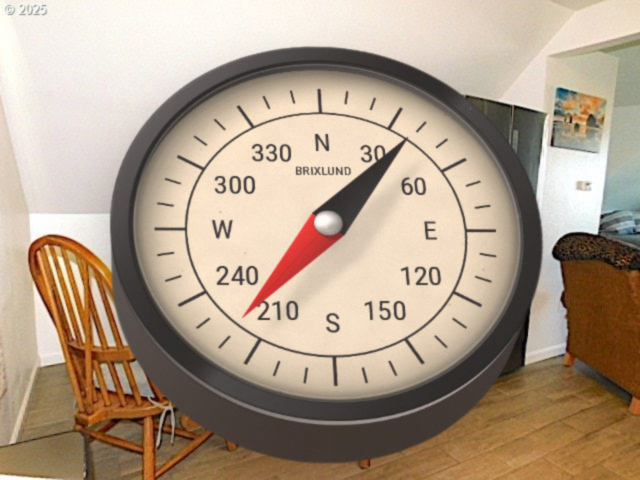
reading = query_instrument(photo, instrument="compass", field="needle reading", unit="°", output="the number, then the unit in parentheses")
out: 220 (°)
